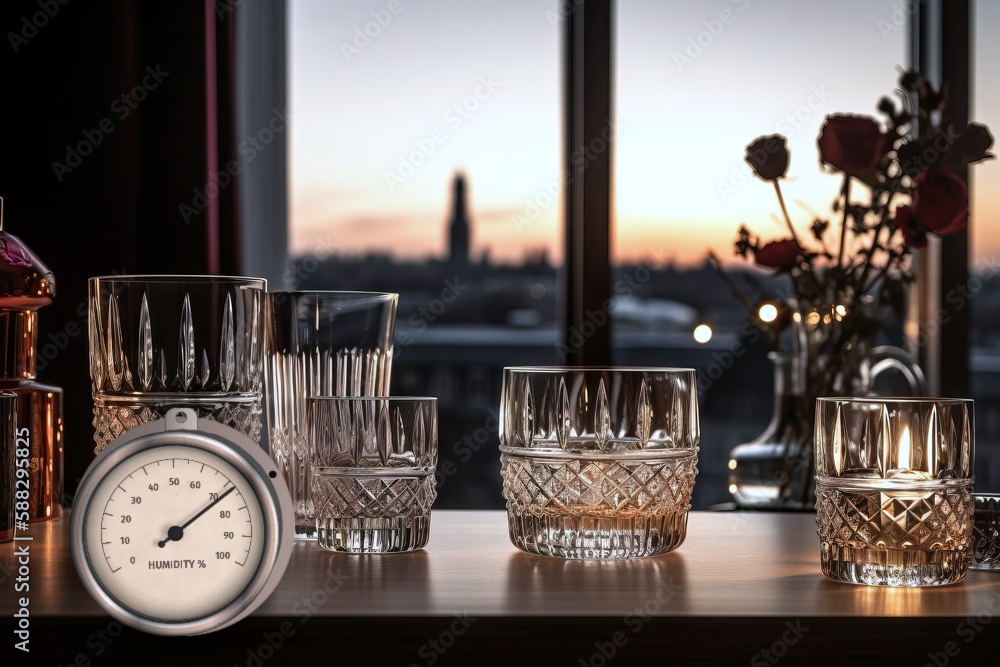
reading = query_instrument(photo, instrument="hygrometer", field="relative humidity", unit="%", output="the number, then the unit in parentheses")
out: 72.5 (%)
